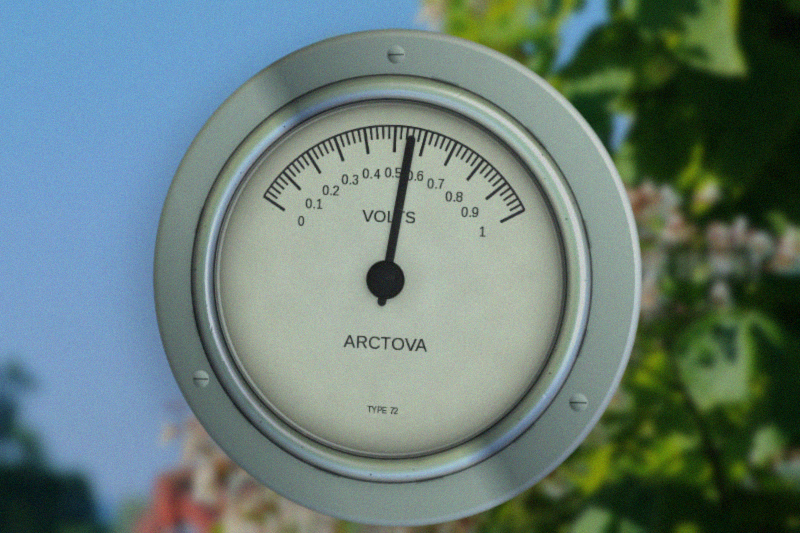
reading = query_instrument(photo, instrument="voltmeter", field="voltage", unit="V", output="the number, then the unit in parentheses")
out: 0.56 (V)
